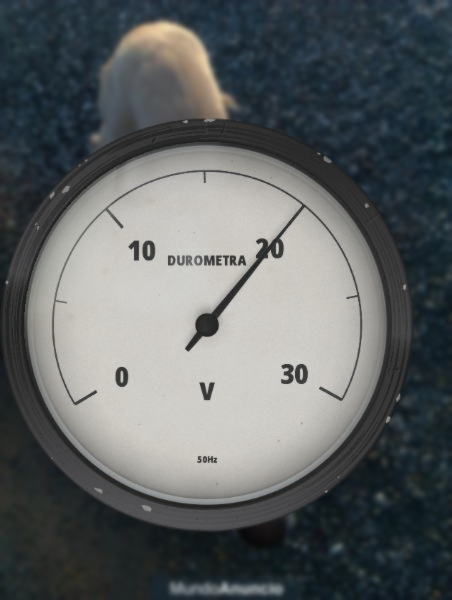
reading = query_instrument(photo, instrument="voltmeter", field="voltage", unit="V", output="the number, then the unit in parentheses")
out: 20 (V)
